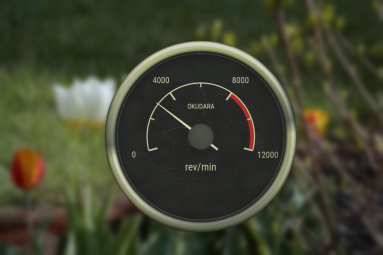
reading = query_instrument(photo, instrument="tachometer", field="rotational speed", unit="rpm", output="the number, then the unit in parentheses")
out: 3000 (rpm)
